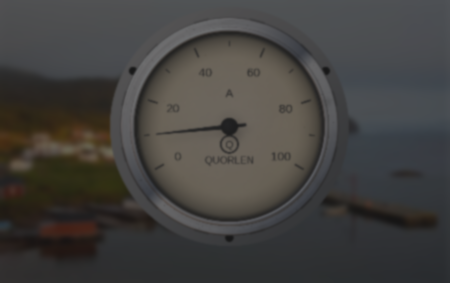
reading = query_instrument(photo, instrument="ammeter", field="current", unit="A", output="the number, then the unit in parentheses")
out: 10 (A)
